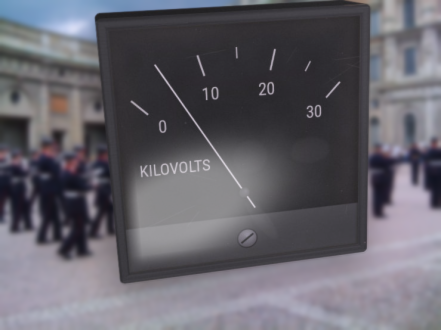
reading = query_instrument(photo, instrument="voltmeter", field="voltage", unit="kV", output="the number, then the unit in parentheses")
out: 5 (kV)
